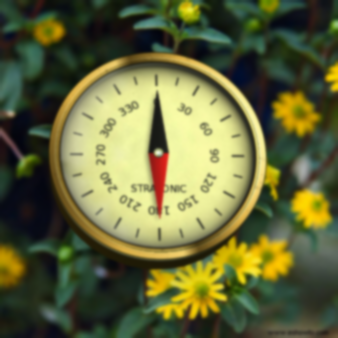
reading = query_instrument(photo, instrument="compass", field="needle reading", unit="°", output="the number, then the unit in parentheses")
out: 180 (°)
